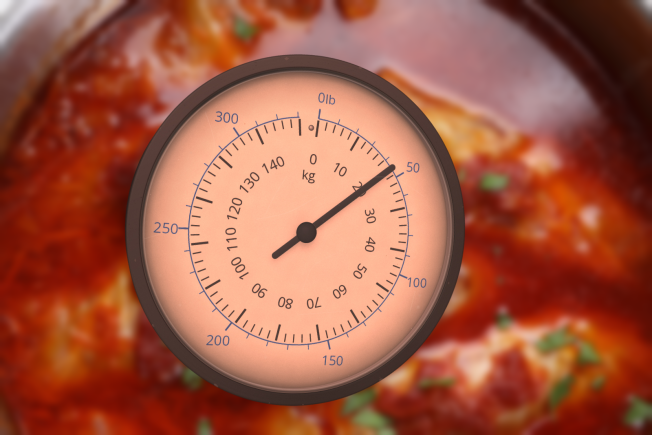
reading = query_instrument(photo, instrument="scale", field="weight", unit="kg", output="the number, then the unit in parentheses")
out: 20 (kg)
